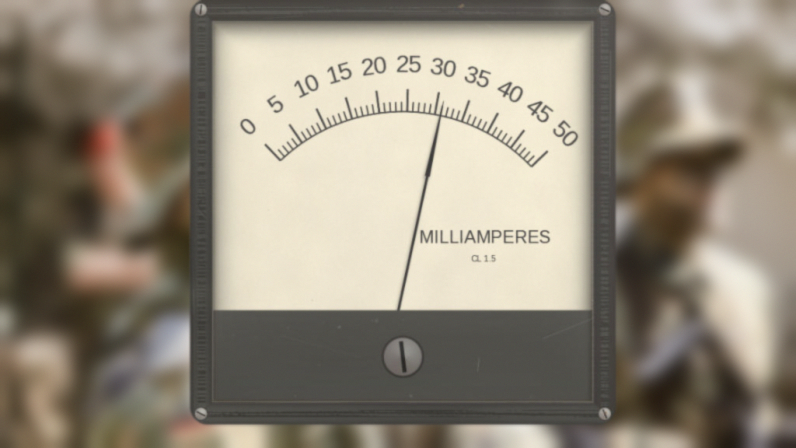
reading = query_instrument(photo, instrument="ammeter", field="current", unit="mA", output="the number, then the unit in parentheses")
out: 31 (mA)
